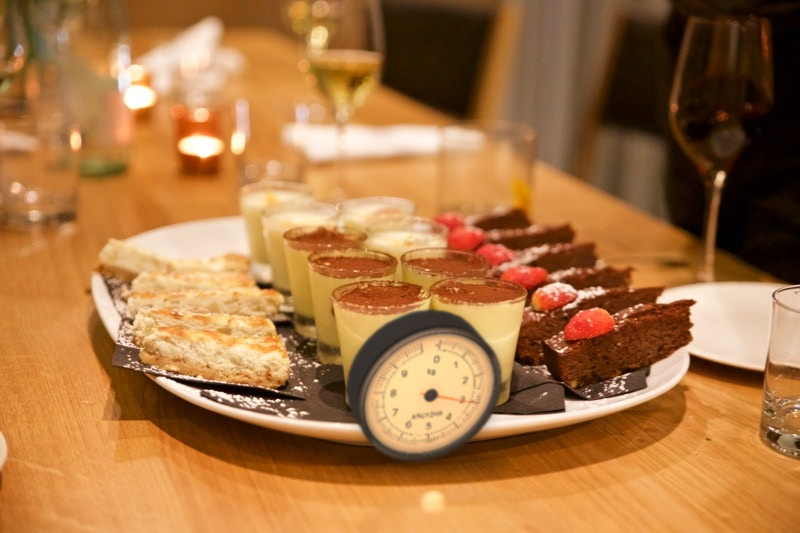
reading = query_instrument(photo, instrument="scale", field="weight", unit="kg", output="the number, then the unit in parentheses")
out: 3 (kg)
